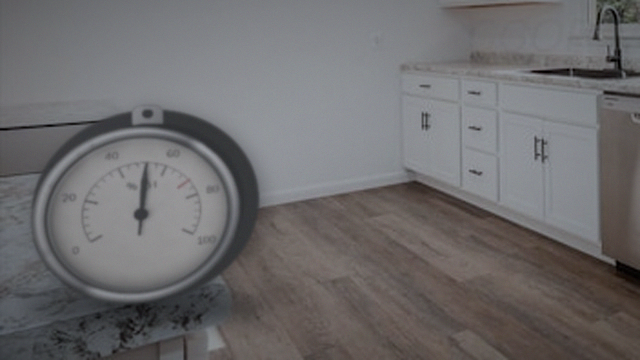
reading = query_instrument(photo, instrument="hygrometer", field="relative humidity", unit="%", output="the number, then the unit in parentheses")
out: 52 (%)
